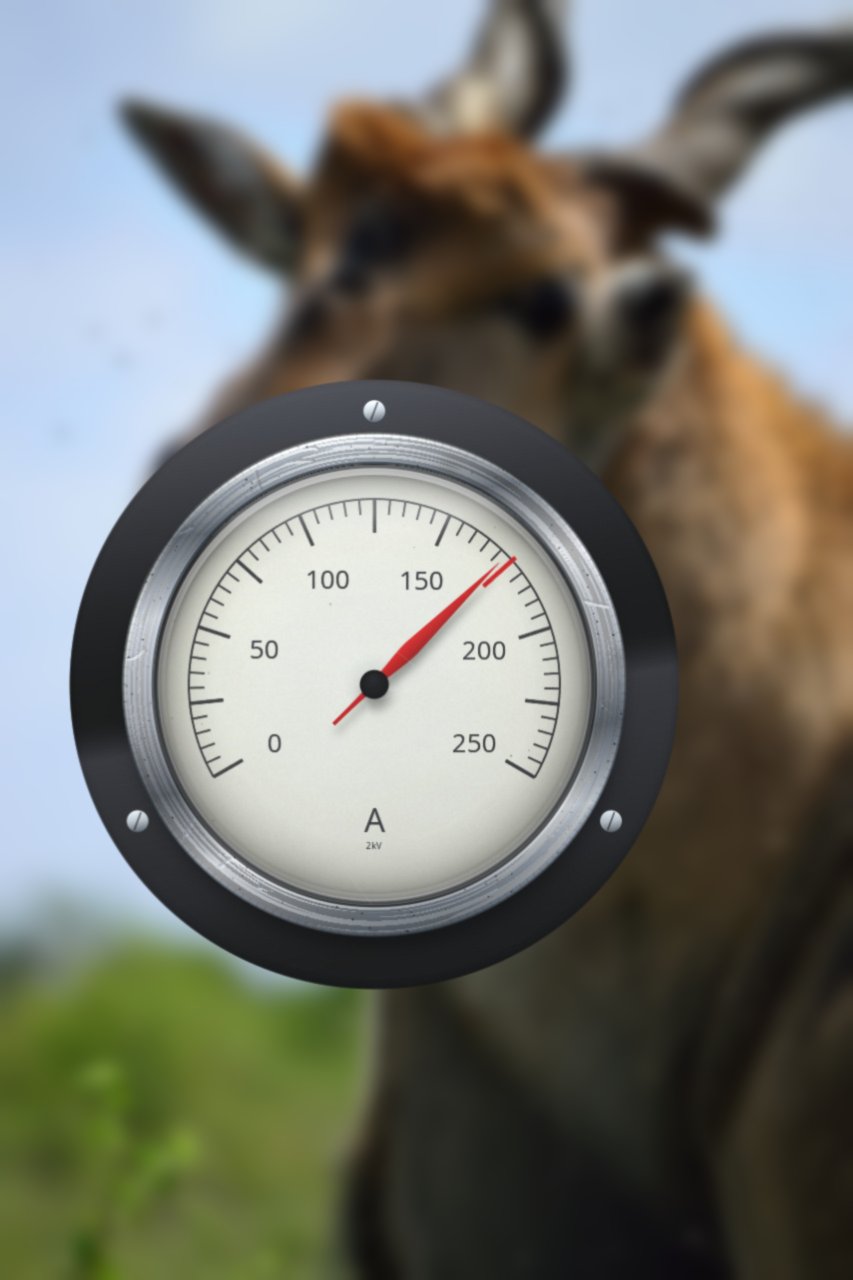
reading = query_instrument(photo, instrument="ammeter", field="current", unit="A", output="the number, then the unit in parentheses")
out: 172.5 (A)
